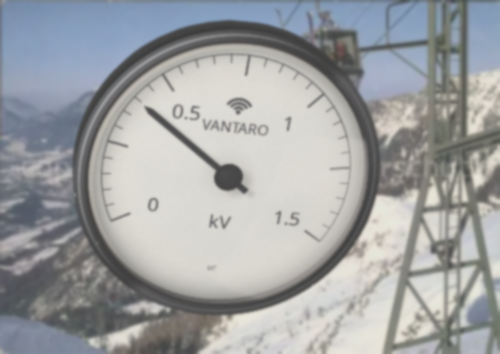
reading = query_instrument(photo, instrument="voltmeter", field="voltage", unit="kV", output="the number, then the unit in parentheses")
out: 0.4 (kV)
